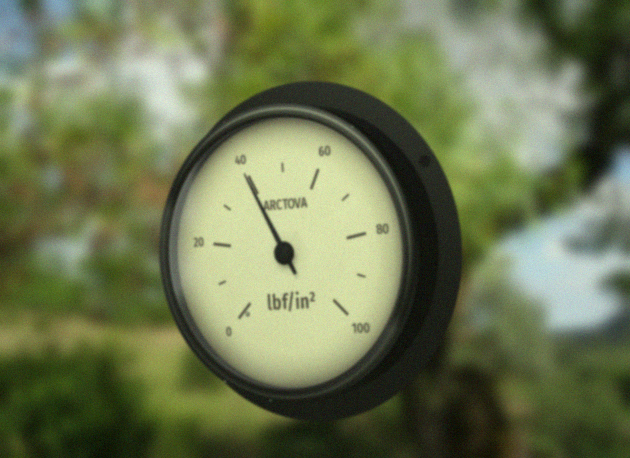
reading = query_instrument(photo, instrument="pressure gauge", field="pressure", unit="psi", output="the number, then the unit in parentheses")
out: 40 (psi)
